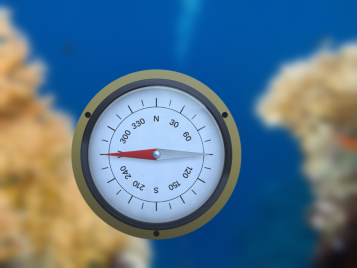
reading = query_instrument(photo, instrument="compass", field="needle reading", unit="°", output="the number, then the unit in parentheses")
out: 270 (°)
